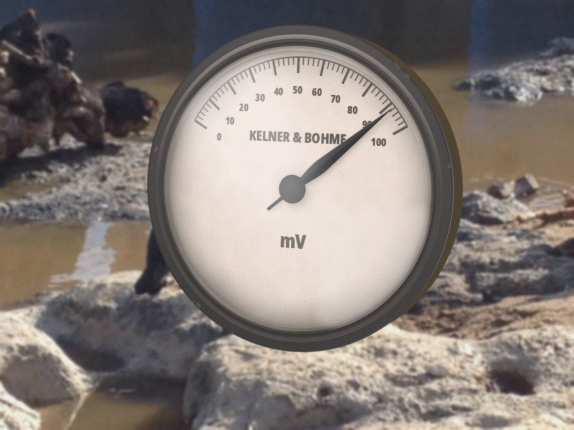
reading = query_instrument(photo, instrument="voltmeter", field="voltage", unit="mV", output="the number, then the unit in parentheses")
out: 92 (mV)
